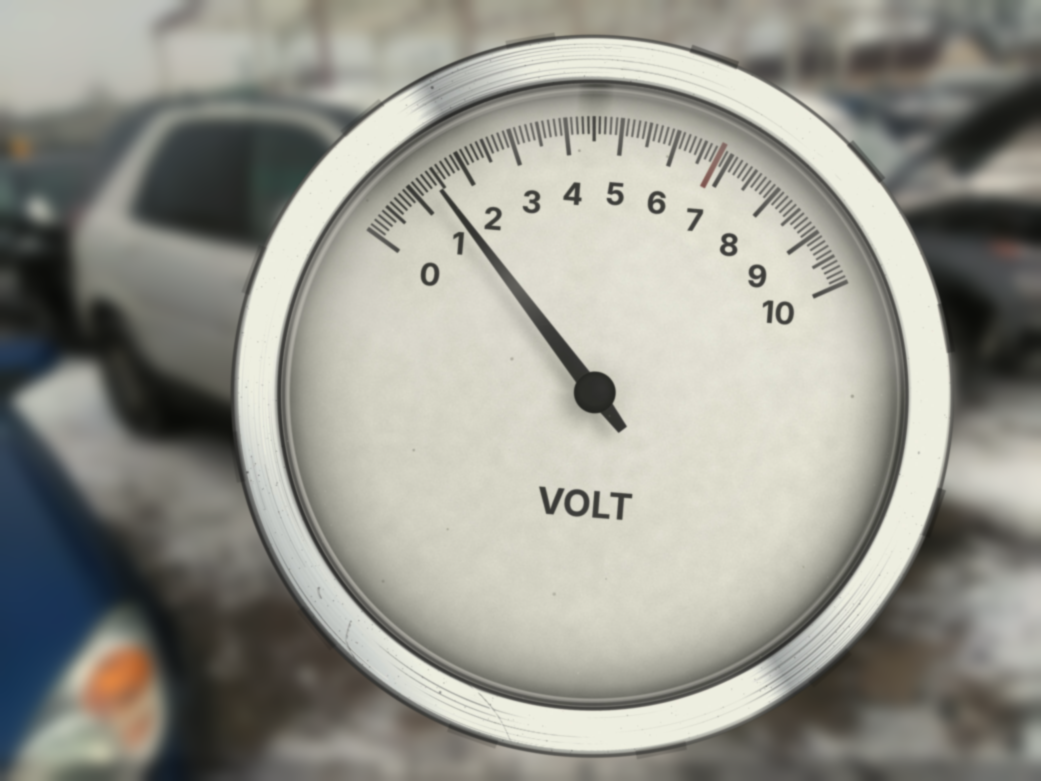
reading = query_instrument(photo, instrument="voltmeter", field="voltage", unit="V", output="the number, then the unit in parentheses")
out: 1.4 (V)
